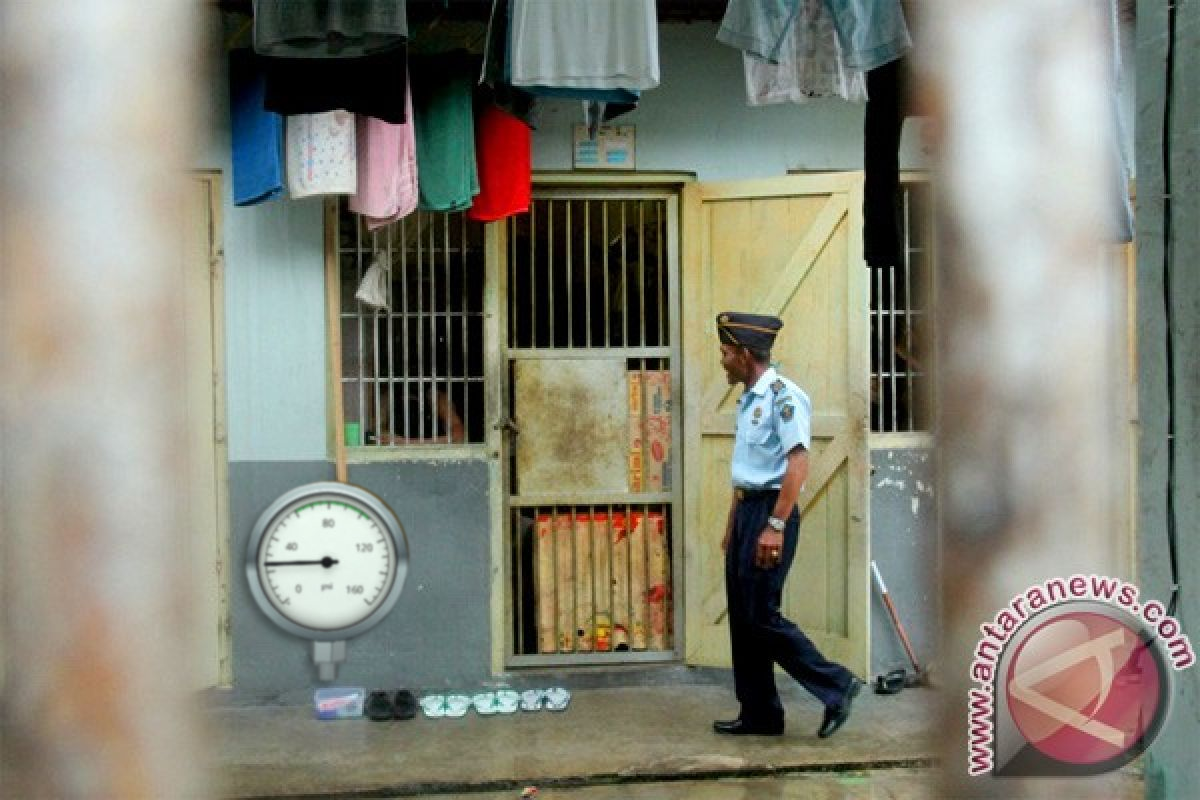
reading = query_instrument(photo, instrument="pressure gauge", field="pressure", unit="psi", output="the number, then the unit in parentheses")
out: 25 (psi)
